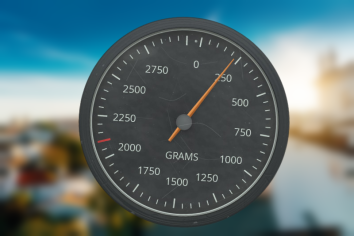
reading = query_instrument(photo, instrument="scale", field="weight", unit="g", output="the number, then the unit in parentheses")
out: 225 (g)
